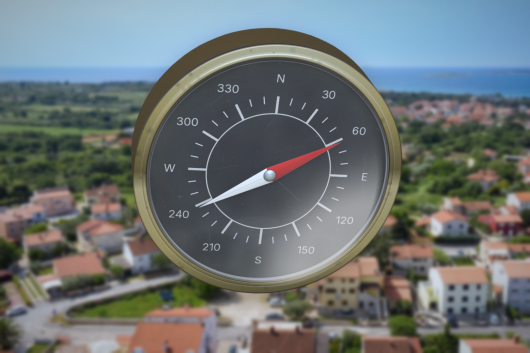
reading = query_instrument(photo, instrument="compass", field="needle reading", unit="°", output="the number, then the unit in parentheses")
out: 60 (°)
